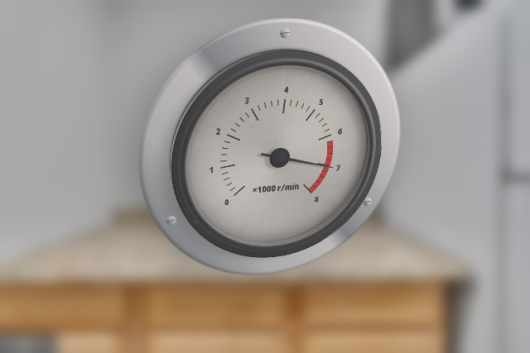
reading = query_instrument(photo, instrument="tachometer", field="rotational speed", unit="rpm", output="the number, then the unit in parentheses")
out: 7000 (rpm)
